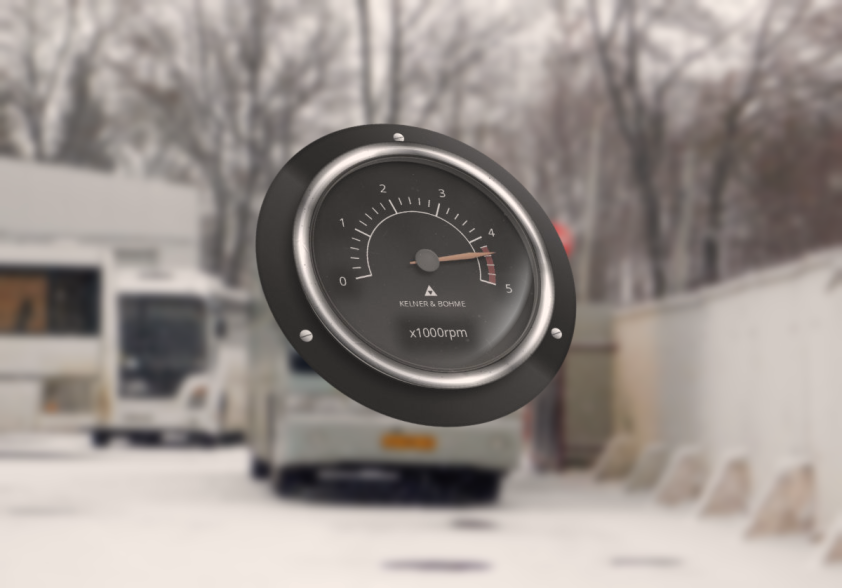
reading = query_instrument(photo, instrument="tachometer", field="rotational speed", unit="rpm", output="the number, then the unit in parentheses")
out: 4400 (rpm)
